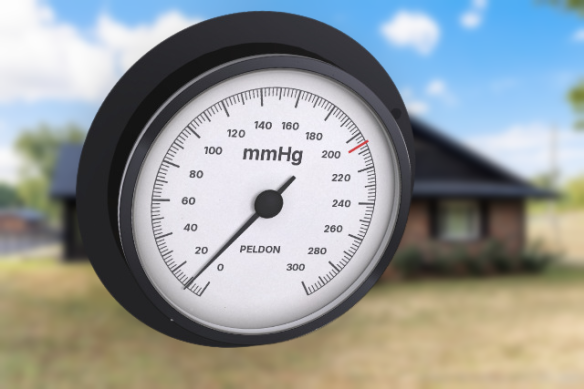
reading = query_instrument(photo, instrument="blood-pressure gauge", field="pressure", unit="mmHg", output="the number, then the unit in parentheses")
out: 10 (mmHg)
